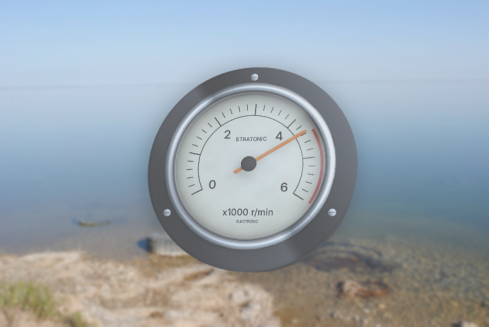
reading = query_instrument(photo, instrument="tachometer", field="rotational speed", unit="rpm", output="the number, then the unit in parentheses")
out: 4400 (rpm)
